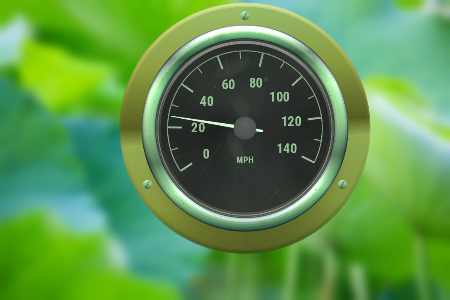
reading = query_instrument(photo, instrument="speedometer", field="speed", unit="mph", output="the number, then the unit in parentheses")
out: 25 (mph)
